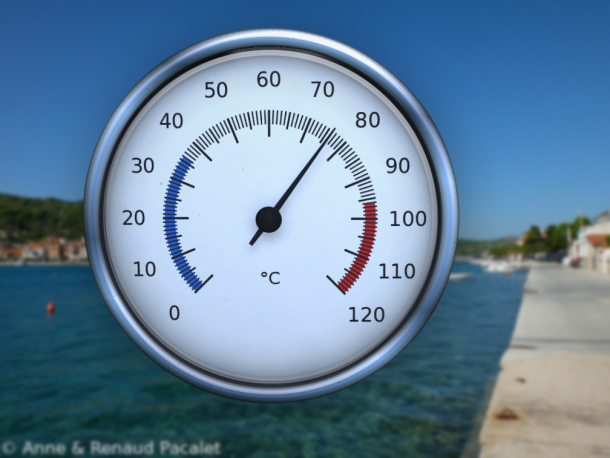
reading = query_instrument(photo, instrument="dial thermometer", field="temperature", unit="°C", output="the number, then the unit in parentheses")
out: 76 (°C)
